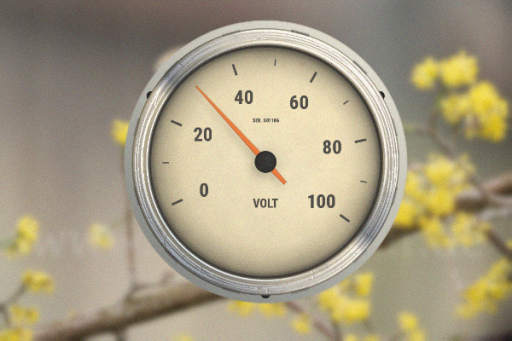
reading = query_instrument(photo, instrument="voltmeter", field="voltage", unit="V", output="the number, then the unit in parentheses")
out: 30 (V)
